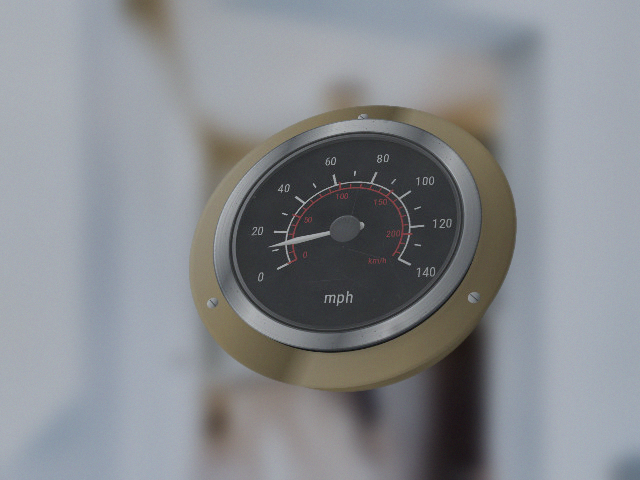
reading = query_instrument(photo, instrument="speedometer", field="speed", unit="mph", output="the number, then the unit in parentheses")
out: 10 (mph)
